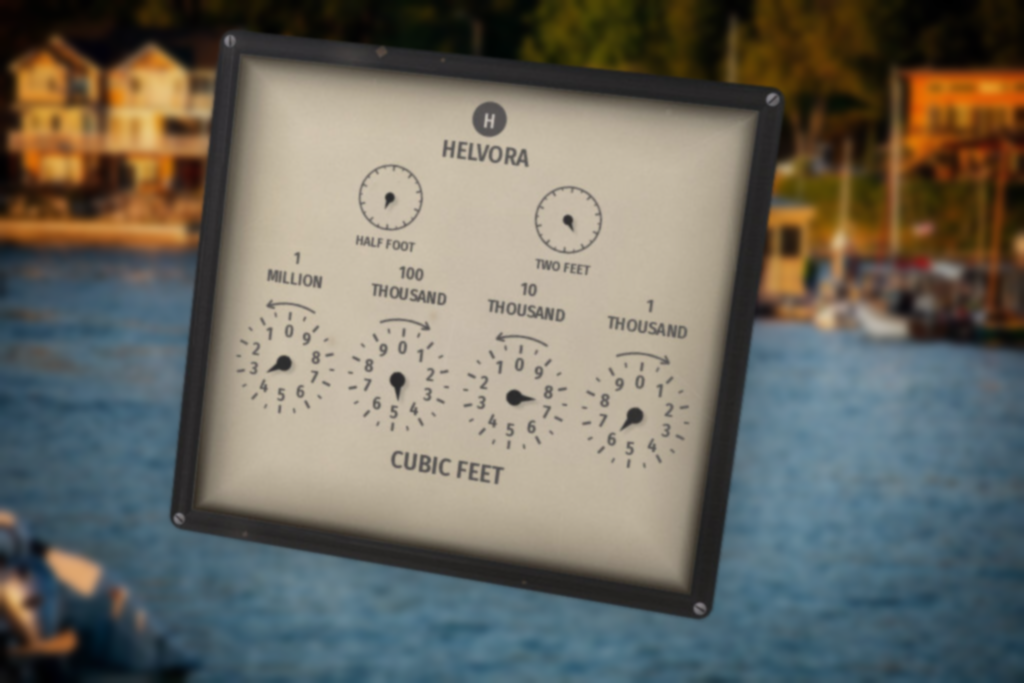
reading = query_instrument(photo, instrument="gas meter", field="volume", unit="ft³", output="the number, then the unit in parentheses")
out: 347600 (ft³)
